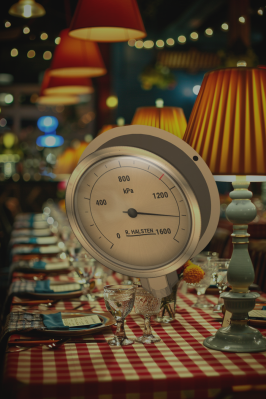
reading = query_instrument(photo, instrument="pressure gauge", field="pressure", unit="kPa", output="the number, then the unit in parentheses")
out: 1400 (kPa)
